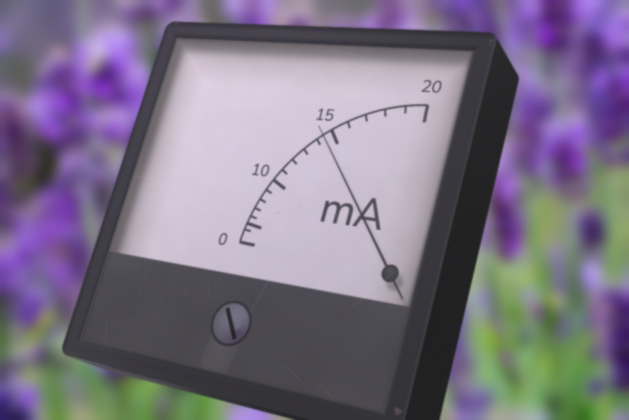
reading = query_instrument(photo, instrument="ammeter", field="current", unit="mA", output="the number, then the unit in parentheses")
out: 14.5 (mA)
